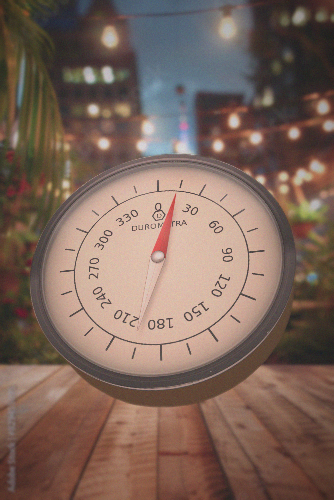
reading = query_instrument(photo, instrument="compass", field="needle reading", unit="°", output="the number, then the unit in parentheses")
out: 15 (°)
